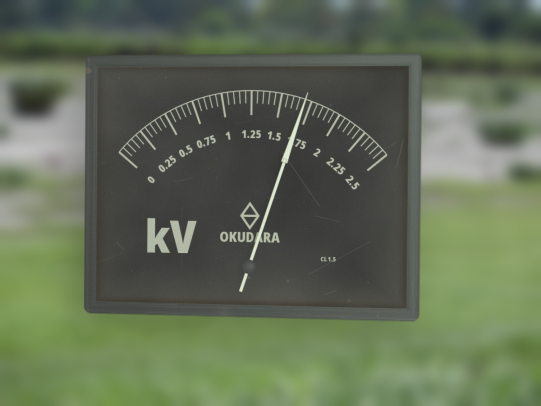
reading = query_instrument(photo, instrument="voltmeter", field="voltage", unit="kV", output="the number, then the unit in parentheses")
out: 1.7 (kV)
